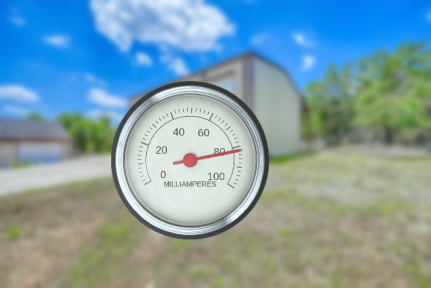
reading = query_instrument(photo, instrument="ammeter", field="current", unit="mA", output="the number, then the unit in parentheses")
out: 82 (mA)
